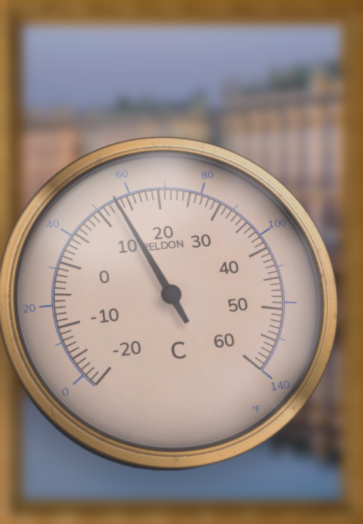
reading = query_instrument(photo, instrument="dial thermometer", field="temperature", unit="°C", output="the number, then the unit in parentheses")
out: 13 (°C)
